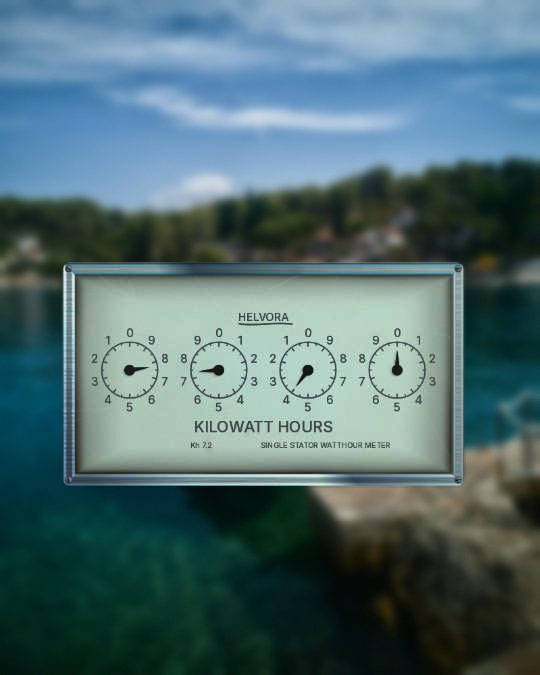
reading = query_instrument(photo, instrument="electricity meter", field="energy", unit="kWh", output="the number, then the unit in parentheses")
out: 7740 (kWh)
